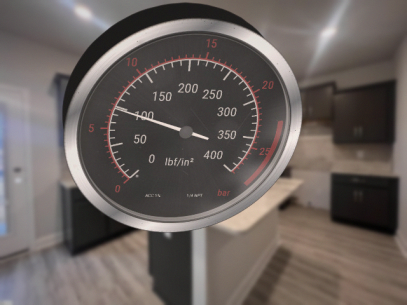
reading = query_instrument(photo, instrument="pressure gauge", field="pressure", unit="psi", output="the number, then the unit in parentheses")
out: 100 (psi)
